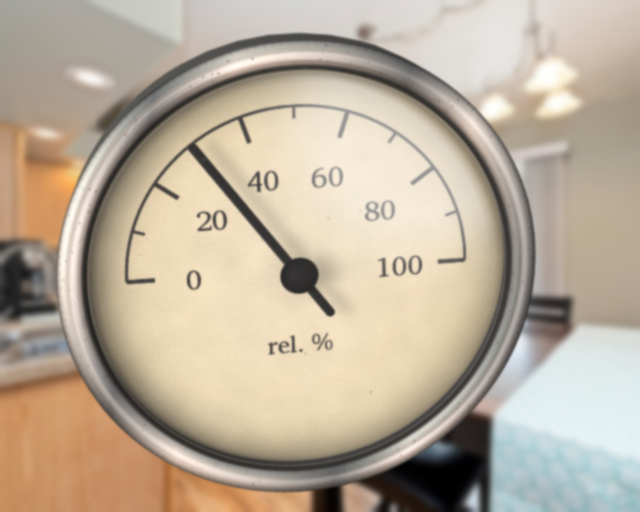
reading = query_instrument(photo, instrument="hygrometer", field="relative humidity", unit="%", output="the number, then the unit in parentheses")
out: 30 (%)
